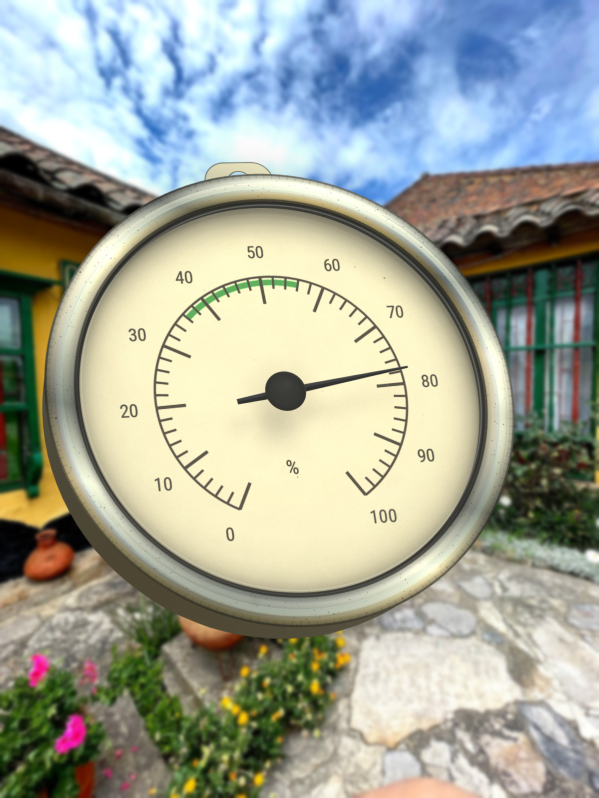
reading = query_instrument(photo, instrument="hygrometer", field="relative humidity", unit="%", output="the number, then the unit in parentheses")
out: 78 (%)
